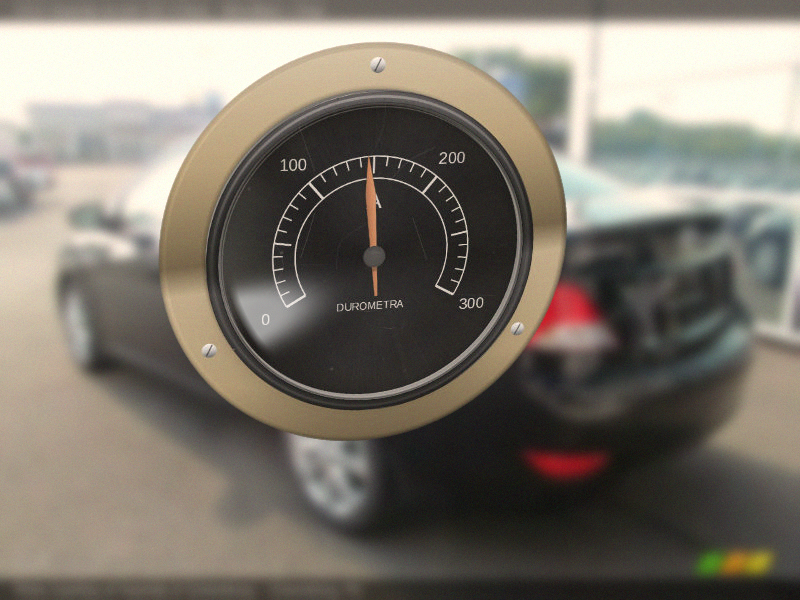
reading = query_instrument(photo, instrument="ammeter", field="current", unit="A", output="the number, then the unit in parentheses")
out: 145 (A)
